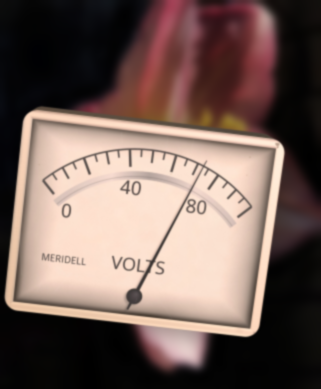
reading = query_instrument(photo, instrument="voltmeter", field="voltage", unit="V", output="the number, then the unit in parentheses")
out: 72.5 (V)
